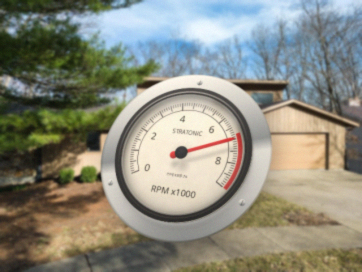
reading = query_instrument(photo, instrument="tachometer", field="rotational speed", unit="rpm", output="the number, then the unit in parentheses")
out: 7000 (rpm)
